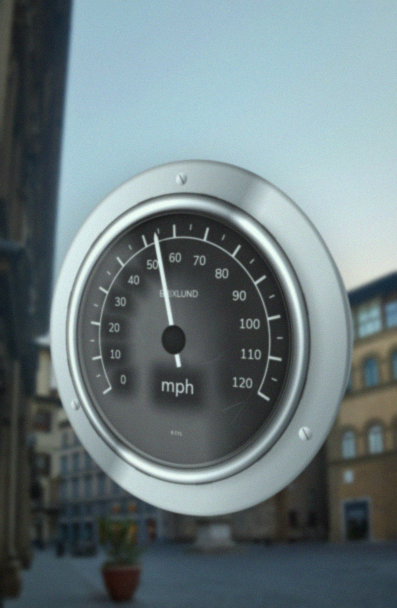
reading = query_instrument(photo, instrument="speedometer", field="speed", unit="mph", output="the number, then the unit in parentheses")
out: 55 (mph)
